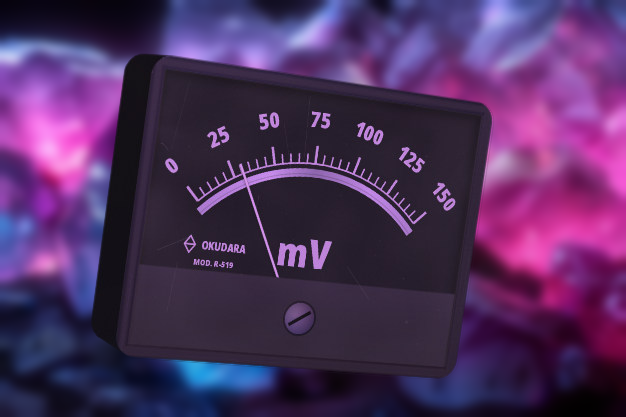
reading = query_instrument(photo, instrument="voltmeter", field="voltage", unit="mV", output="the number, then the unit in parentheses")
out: 30 (mV)
